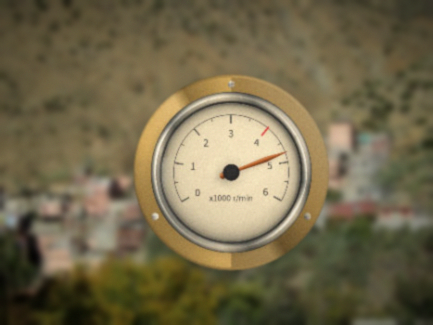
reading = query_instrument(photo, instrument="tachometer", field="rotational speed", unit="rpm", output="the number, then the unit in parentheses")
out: 4750 (rpm)
